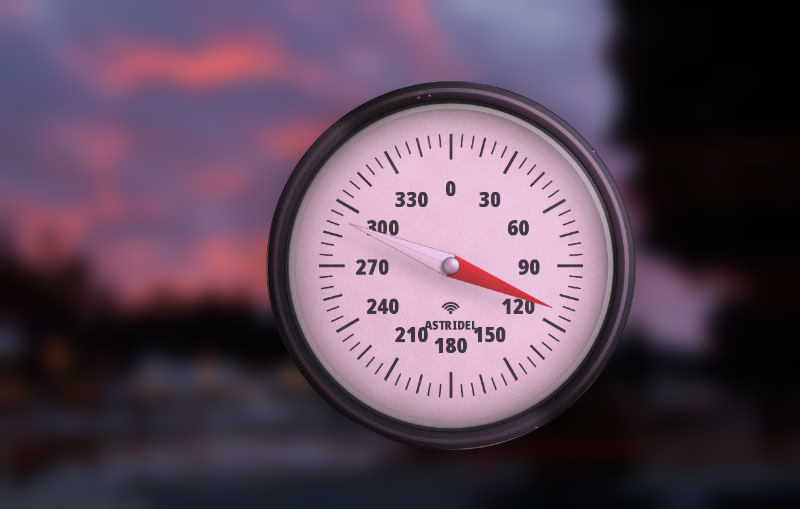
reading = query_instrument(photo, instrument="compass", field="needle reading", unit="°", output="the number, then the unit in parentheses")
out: 112.5 (°)
